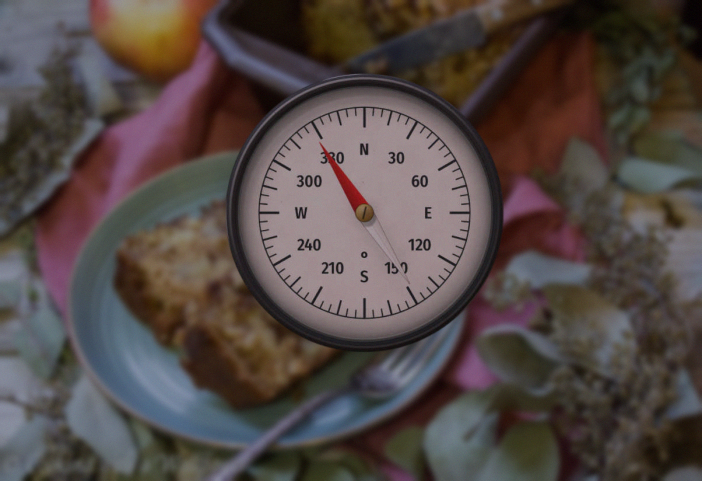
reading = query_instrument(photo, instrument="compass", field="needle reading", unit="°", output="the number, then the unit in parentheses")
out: 327.5 (°)
